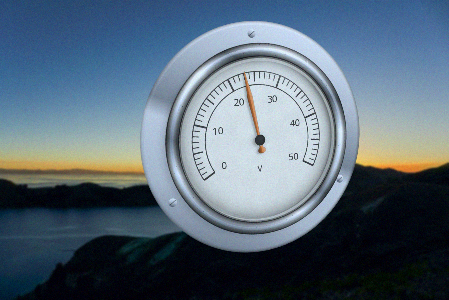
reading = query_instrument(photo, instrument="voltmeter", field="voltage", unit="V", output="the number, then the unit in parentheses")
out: 23 (V)
